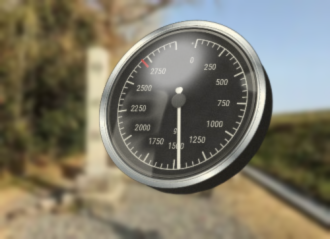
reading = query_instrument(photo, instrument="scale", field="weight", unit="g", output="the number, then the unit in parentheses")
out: 1450 (g)
